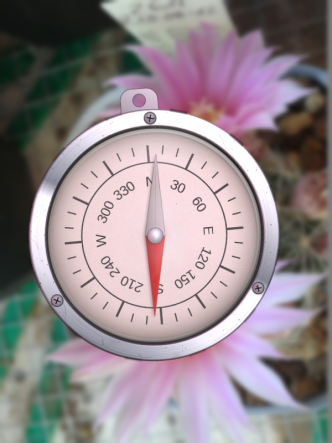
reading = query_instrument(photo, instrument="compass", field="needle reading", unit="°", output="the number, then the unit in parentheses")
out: 185 (°)
